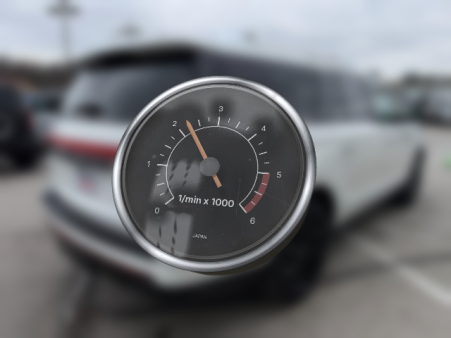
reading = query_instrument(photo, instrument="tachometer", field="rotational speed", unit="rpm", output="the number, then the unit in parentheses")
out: 2250 (rpm)
